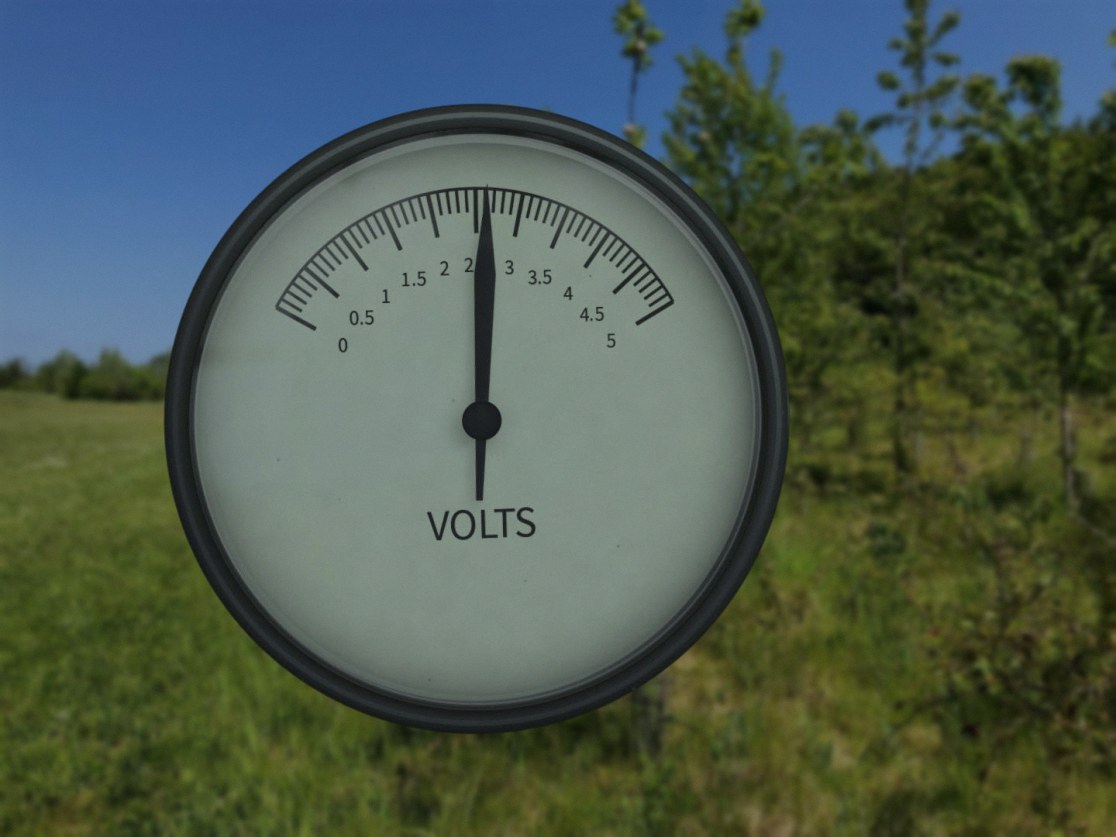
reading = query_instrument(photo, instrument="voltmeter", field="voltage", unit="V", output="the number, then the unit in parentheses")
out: 2.6 (V)
